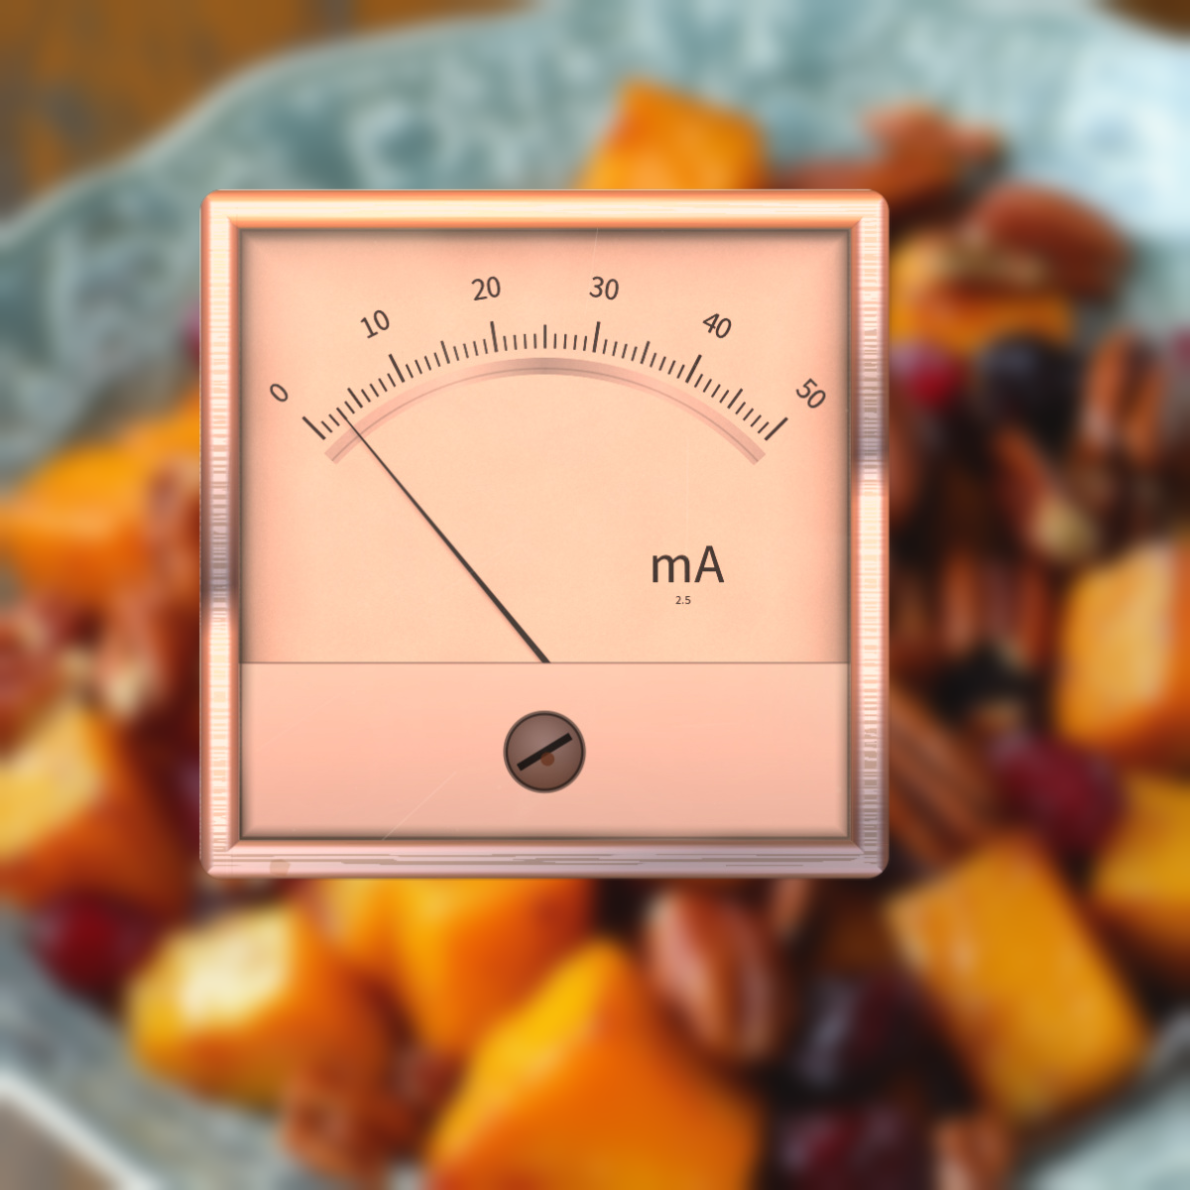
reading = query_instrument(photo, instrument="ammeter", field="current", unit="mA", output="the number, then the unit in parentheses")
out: 3 (mA)
